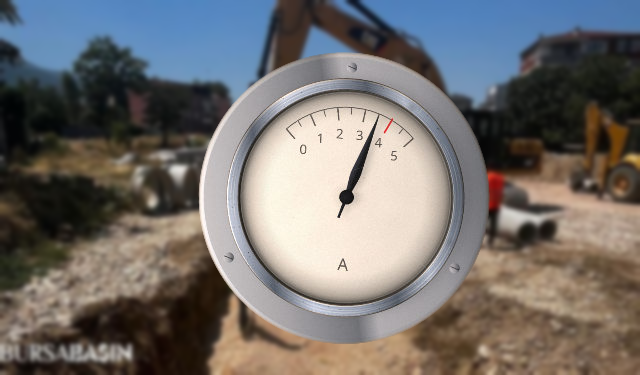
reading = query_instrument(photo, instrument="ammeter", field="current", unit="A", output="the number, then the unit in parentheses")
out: 3.5 (A)
